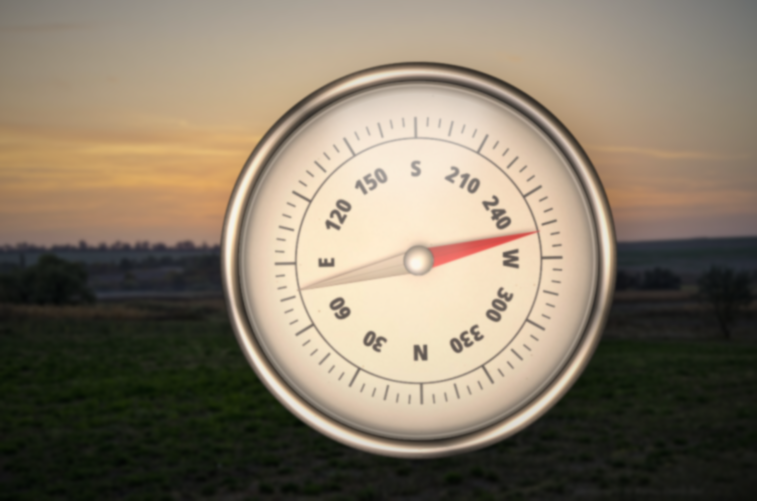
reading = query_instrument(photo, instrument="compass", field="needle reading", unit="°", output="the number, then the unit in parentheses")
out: 257.5 (°)
